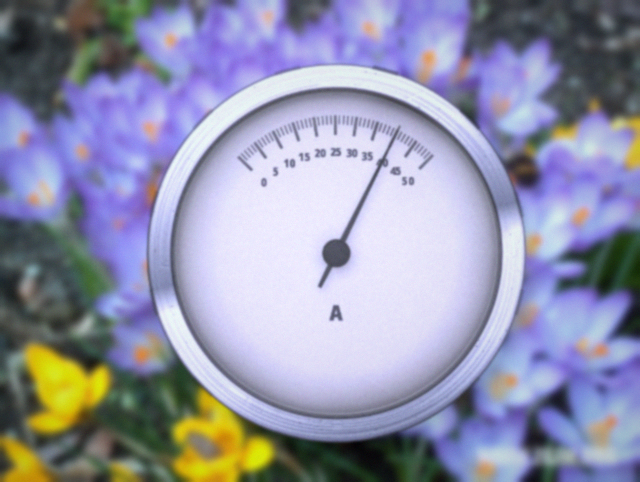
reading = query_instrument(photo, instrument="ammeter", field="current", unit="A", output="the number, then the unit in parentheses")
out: 40 (A)
